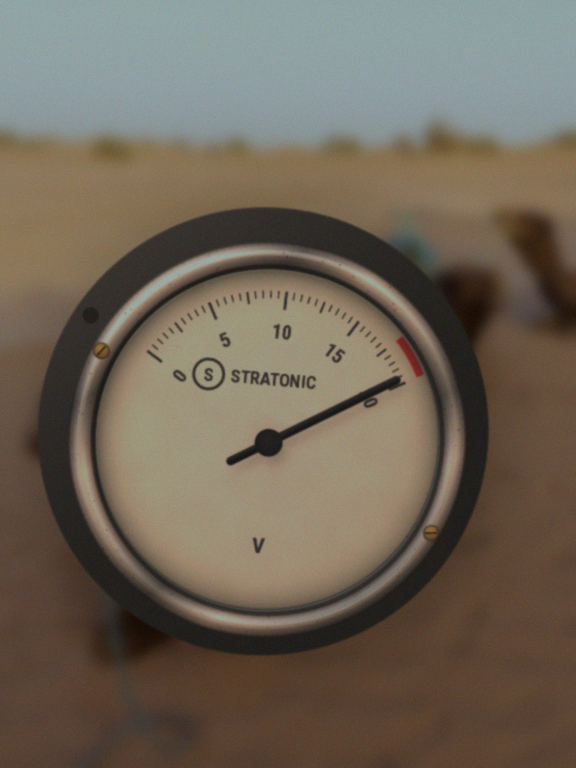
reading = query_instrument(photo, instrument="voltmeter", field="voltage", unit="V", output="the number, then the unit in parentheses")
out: 19.5 (V)
